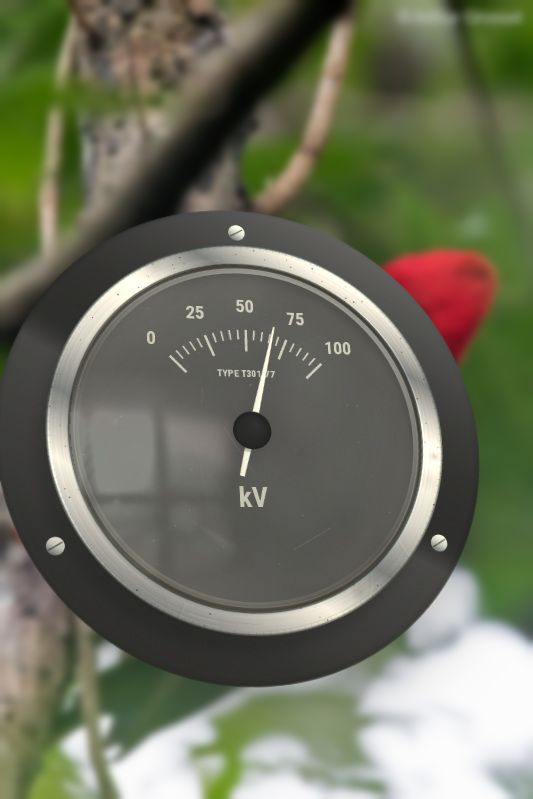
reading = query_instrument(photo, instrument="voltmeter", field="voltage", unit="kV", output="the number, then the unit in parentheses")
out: 65 (kV)
